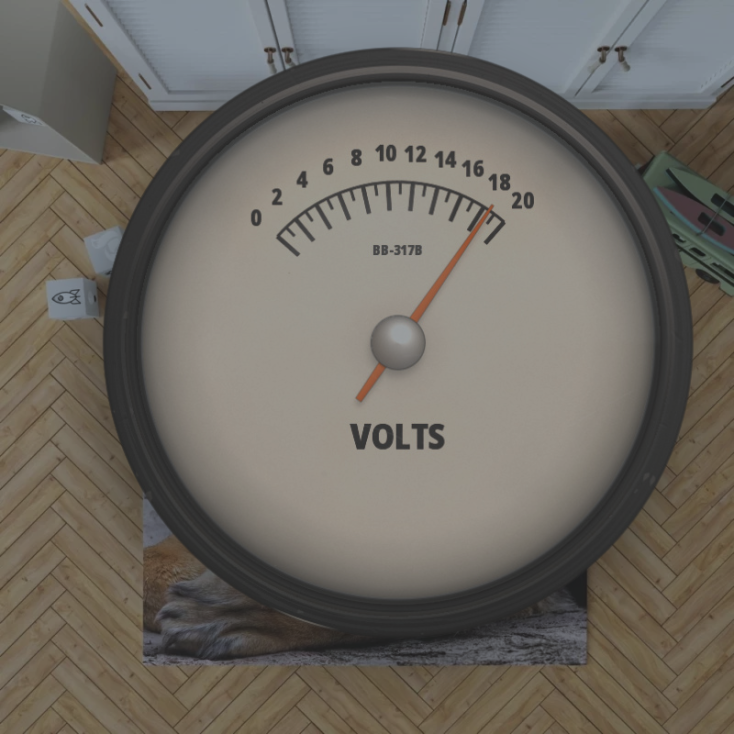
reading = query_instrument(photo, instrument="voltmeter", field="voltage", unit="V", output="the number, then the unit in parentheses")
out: 18.5 (V)
